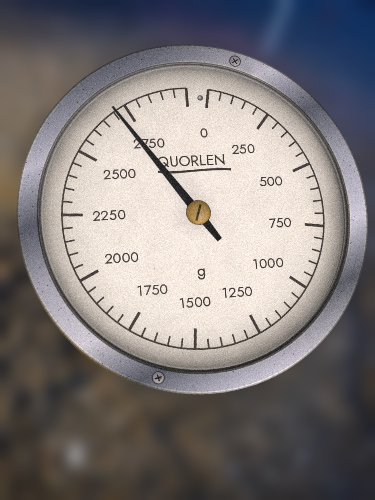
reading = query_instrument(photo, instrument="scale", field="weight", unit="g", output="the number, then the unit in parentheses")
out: 2700 (g)
